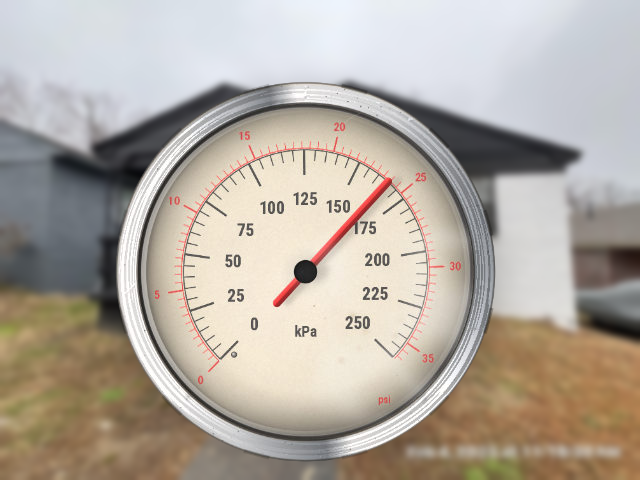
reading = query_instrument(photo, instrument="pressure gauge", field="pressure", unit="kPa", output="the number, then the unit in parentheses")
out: 165 (kPa)
